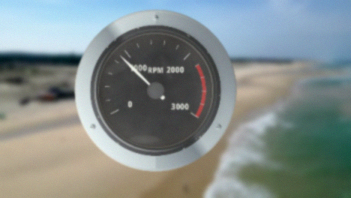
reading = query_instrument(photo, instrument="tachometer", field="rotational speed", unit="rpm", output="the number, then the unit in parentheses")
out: 900 (rpm)
